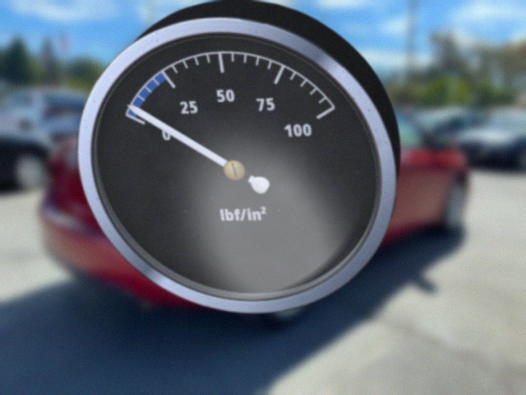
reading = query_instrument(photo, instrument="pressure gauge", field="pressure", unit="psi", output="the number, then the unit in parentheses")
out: 5 (psi)
